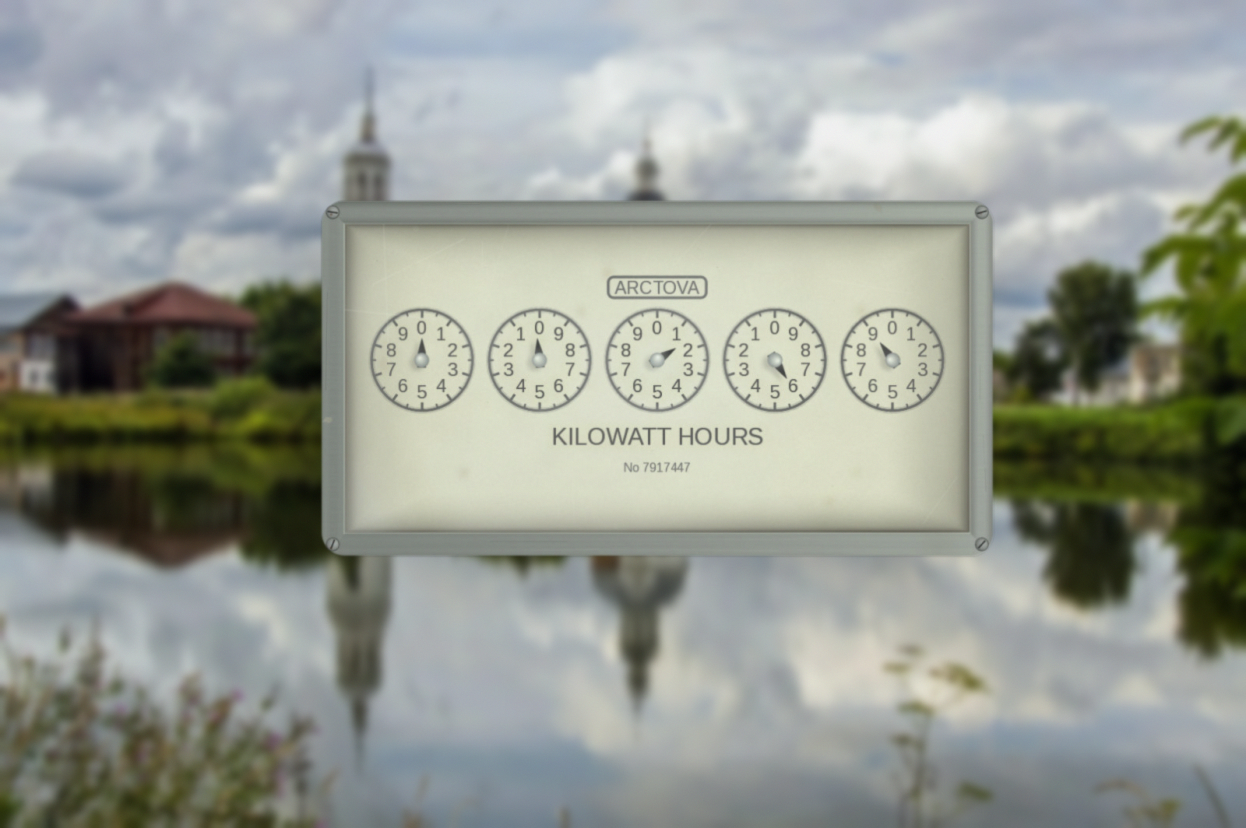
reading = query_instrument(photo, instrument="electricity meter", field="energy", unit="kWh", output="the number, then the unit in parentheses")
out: 159 (kWh)
